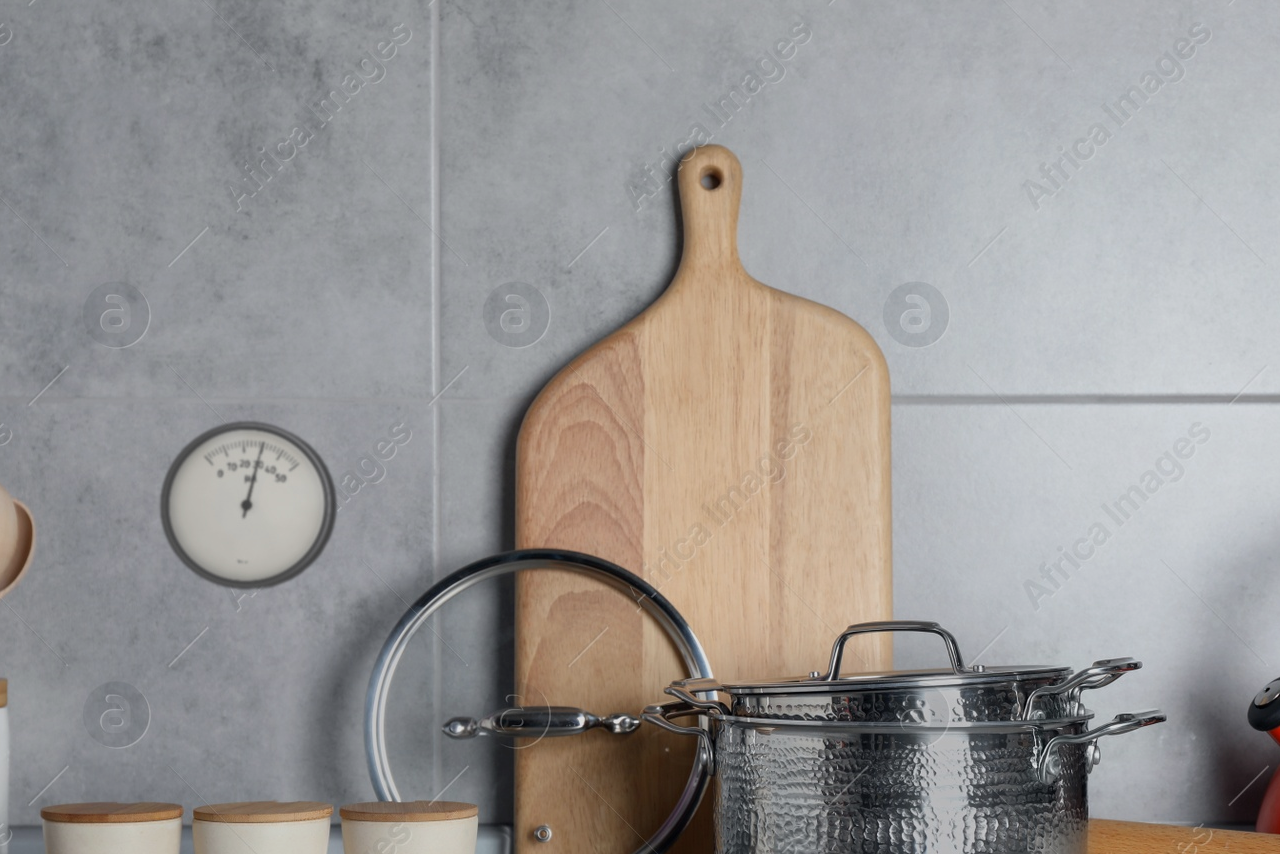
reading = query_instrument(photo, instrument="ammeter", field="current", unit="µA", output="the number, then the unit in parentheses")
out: 30 (µA)
